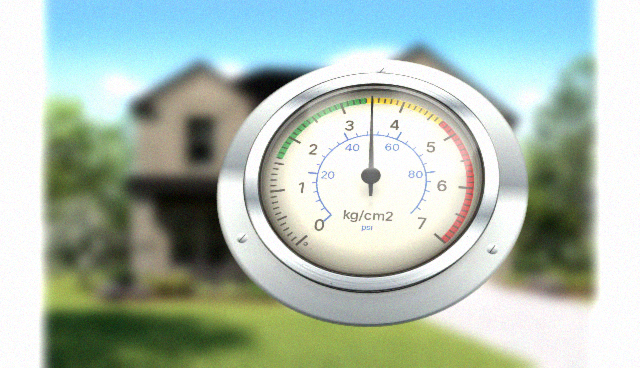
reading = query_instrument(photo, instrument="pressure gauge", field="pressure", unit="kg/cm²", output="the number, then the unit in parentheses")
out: 3.5 (kg/cm²)
